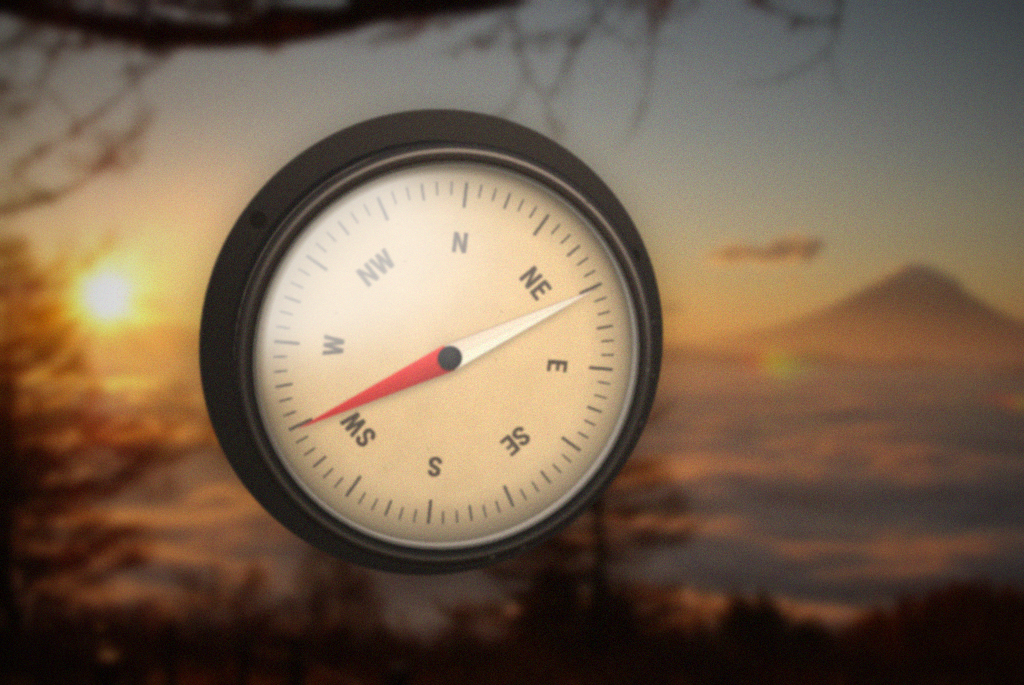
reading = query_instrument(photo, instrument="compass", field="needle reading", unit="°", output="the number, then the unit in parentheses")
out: 240 (°)
